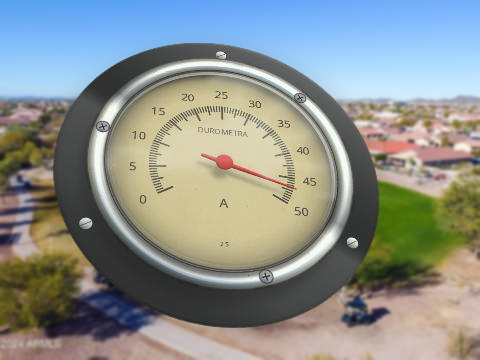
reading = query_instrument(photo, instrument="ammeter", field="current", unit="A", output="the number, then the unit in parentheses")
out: 47.5 (A)
